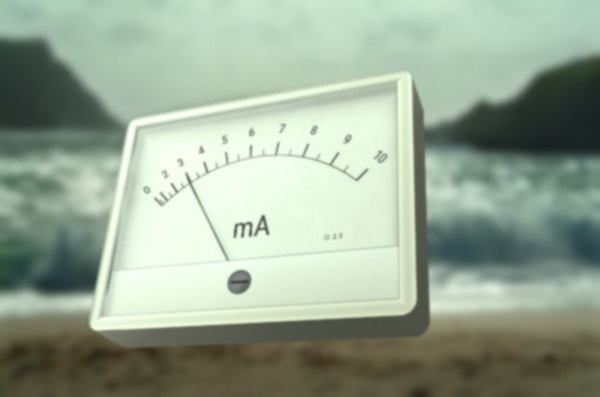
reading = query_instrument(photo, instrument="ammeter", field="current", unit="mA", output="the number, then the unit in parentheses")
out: 3 (mA)
